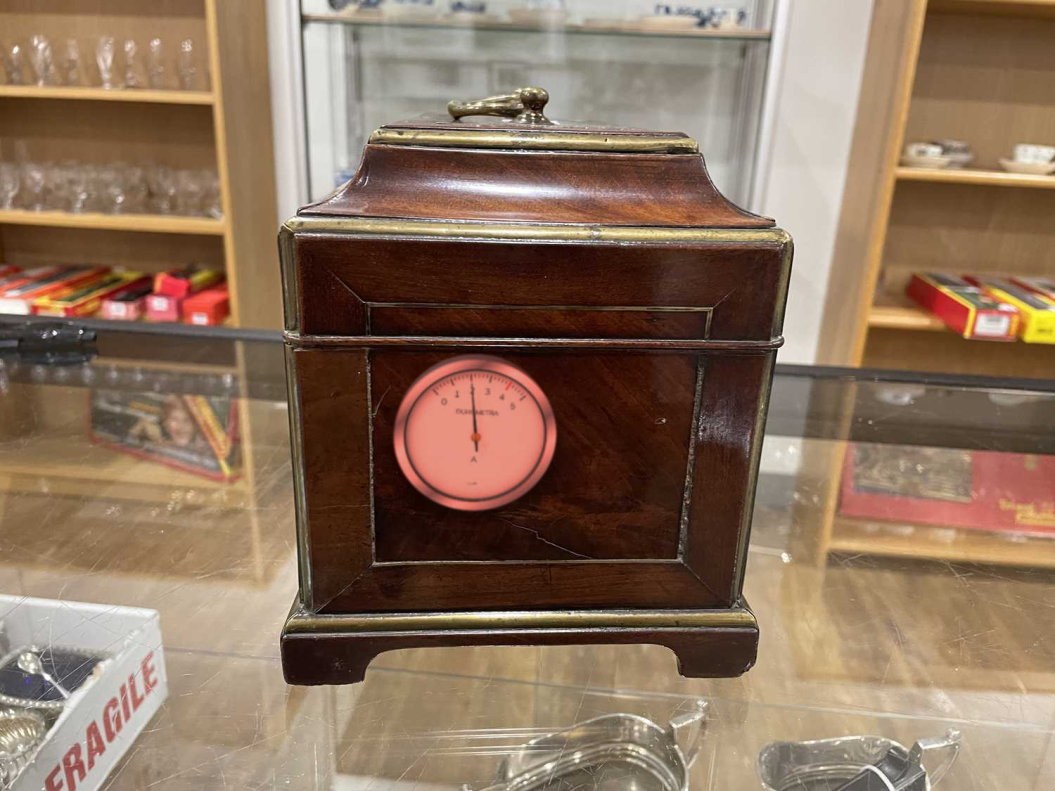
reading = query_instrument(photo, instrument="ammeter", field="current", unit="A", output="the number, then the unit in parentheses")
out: 2 (A)
